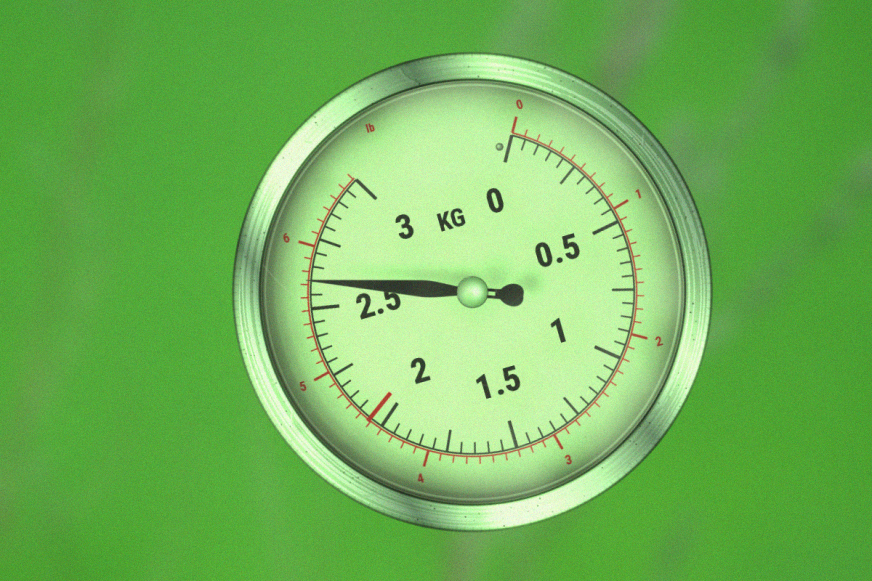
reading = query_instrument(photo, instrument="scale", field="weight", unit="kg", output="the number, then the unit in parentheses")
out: 2.6 (kg)
